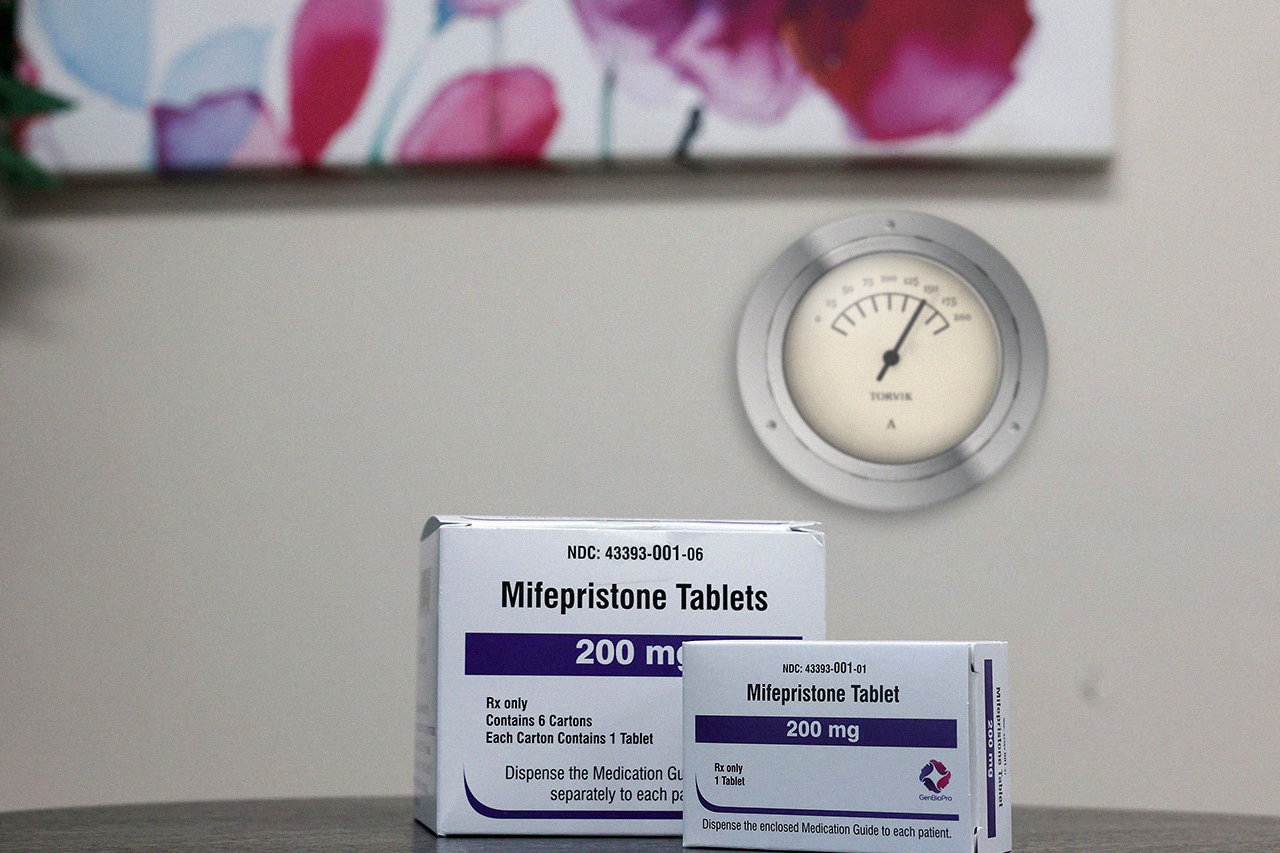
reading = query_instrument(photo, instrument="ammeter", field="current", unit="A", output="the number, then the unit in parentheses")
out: 150 (A)
